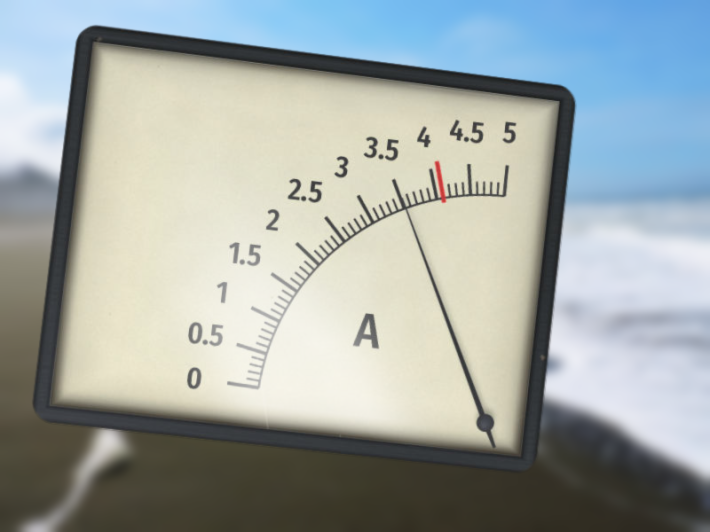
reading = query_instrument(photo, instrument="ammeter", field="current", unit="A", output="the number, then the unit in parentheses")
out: 3.5 (A)
